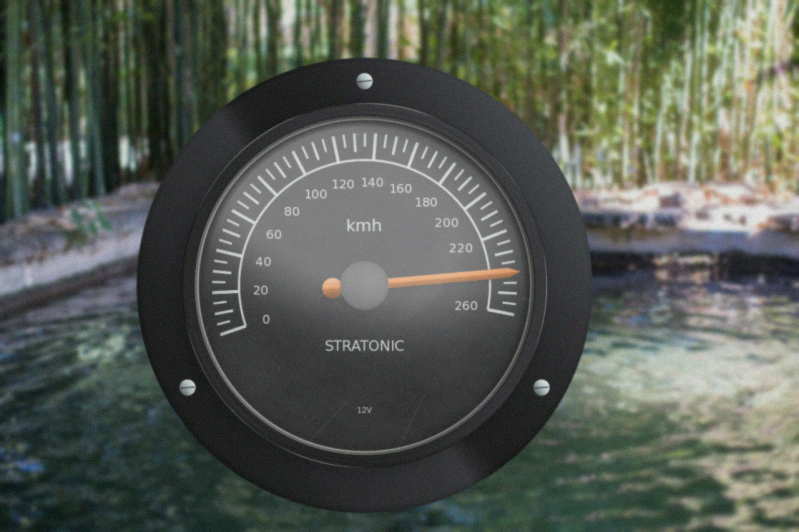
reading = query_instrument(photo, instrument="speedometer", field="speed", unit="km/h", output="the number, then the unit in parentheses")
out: 240 (km/h)
